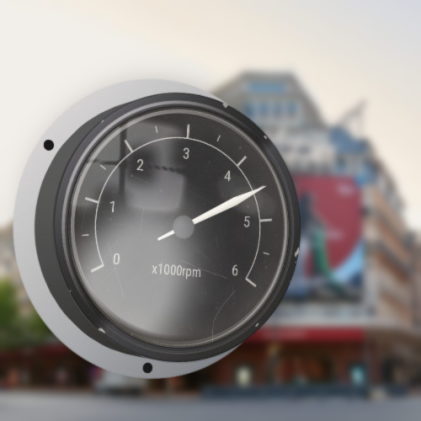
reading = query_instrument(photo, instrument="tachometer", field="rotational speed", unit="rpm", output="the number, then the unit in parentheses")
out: 4500 (rpm)
